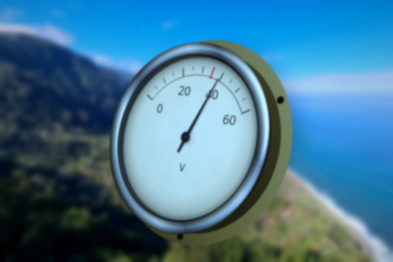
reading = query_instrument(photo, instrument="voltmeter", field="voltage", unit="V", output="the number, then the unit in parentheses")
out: 40 (V)
